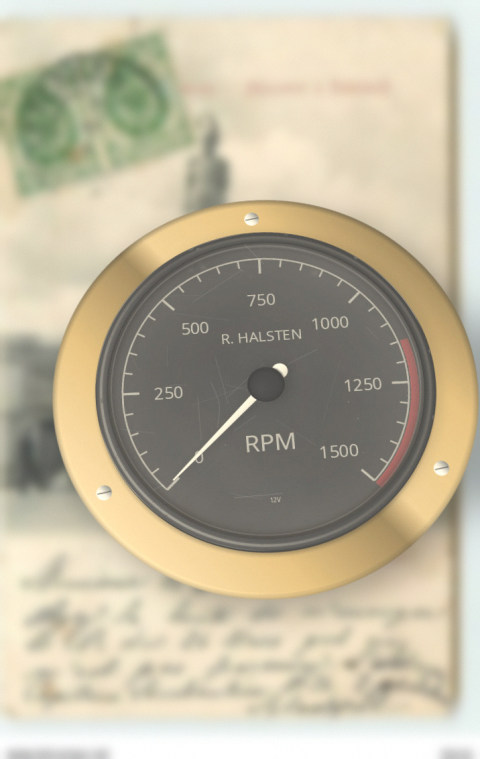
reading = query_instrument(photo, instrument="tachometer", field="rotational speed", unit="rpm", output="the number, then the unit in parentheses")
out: 0 (rpm)
